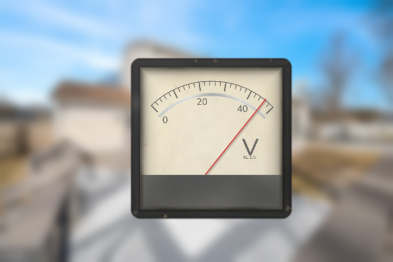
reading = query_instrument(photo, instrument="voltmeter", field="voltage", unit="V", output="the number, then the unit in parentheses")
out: 46 (V)
